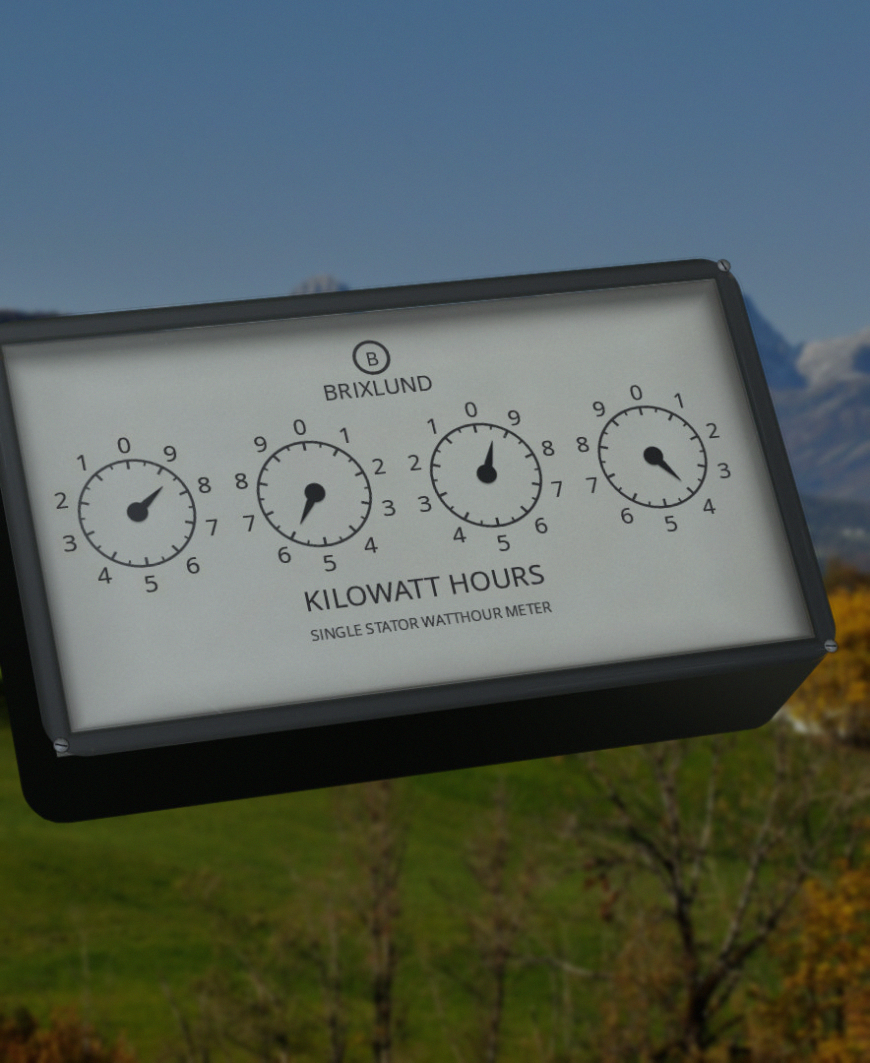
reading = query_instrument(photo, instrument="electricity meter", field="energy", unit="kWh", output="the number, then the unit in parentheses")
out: 8594 (kWh)
